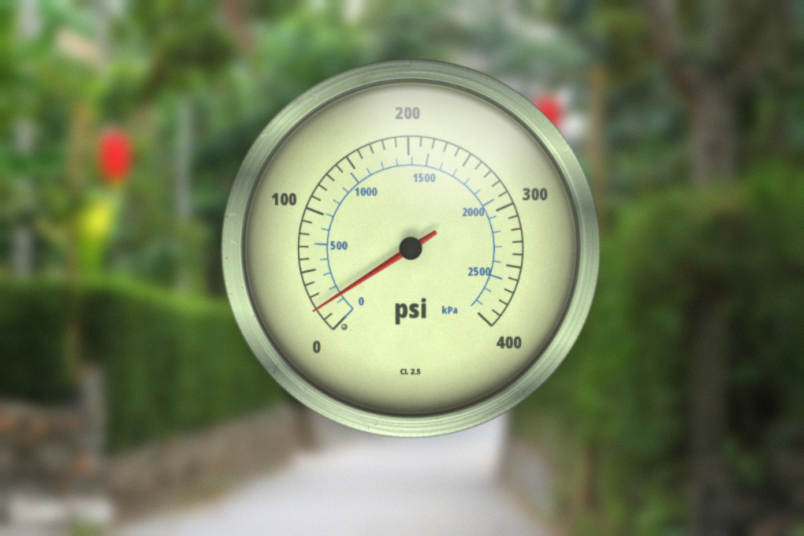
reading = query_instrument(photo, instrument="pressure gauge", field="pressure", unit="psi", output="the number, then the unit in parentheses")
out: 20 (psi)
